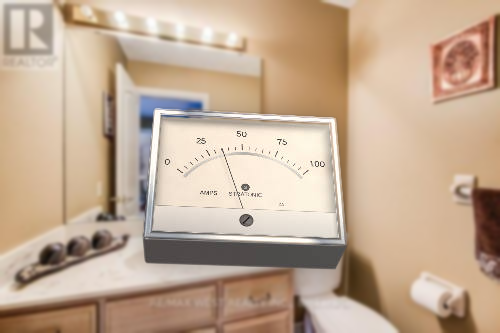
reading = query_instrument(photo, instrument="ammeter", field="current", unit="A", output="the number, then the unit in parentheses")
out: 35 (A)
